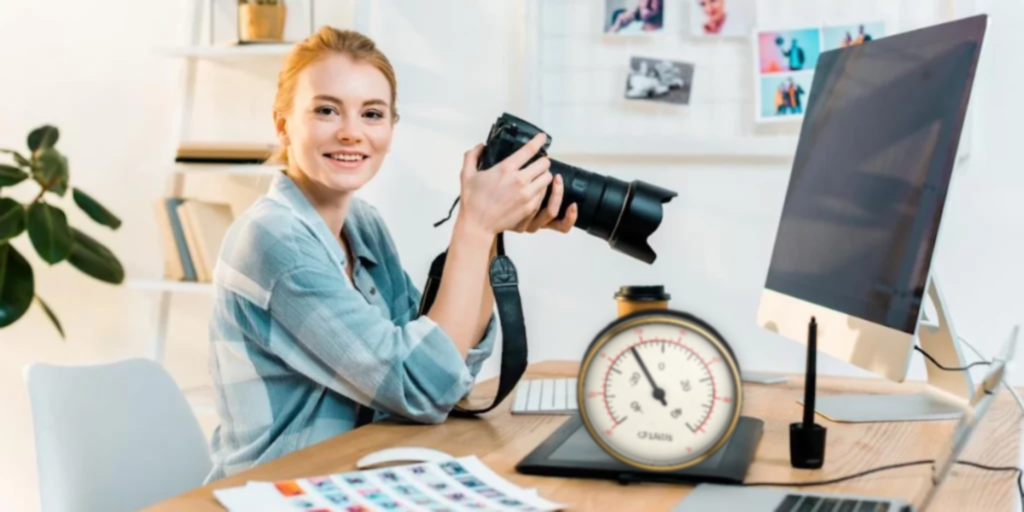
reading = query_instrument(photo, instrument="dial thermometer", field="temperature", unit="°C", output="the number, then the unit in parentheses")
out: -10 (°C)
